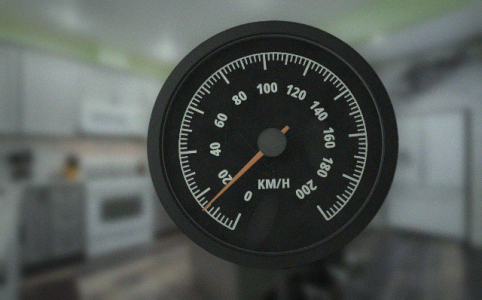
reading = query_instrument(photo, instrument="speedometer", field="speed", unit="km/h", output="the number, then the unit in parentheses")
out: 14 (km/h)
